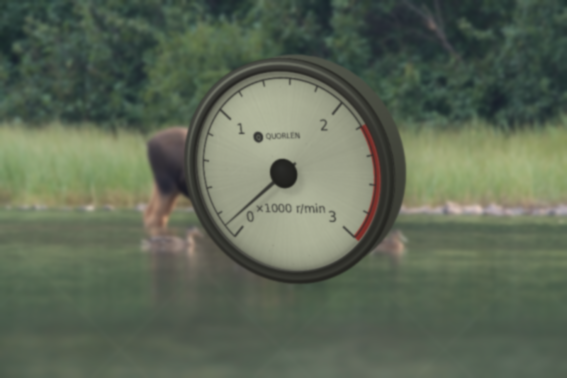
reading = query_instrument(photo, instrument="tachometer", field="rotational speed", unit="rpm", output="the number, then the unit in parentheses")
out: 100 (rpm)
